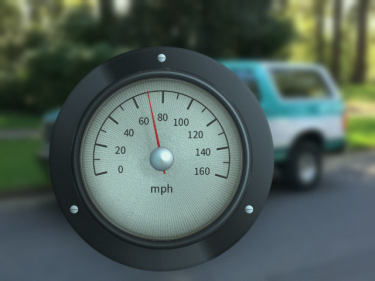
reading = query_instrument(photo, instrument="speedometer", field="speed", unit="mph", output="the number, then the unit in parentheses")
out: 70 (mph)
